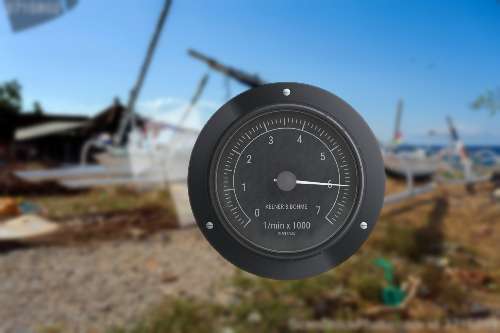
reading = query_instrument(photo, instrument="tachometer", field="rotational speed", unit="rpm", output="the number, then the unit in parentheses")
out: 6000 (rpm)
